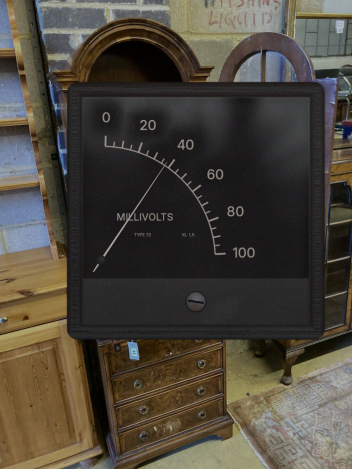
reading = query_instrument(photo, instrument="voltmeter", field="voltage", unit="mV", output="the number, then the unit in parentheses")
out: 37.5 (mV)
